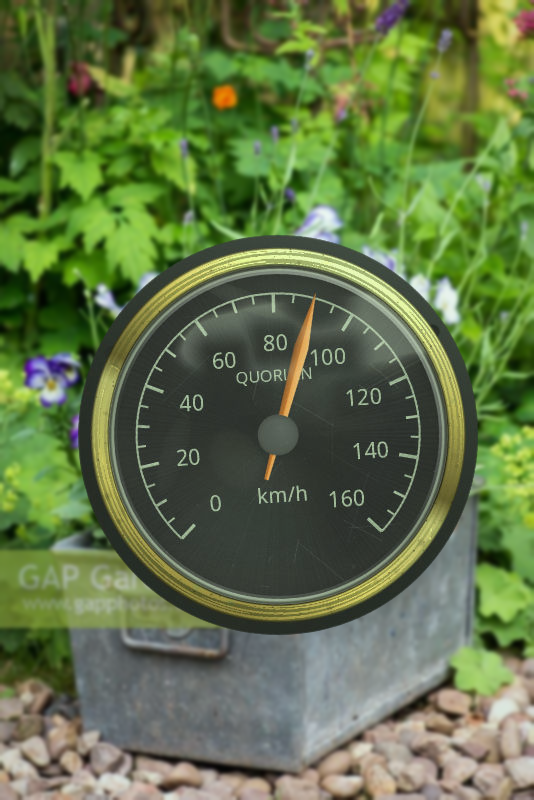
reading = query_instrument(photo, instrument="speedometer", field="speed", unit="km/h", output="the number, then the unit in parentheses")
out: 90 (km/h)
